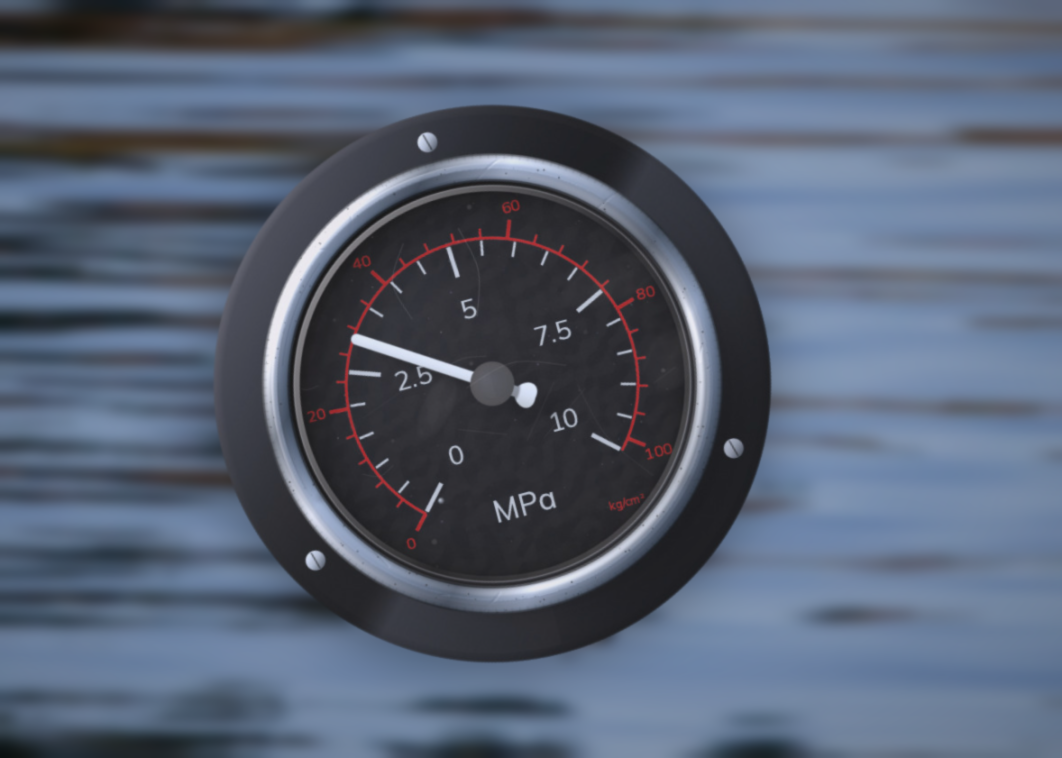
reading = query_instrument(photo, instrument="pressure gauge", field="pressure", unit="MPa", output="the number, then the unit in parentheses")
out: 3 (MPa)
